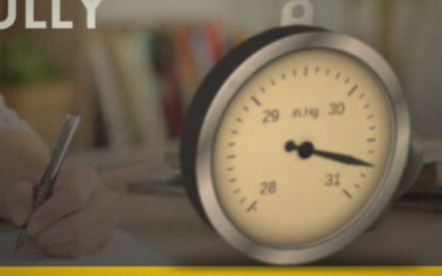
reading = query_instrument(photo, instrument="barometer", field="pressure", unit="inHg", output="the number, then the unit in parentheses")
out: 30.7 (inHg)
